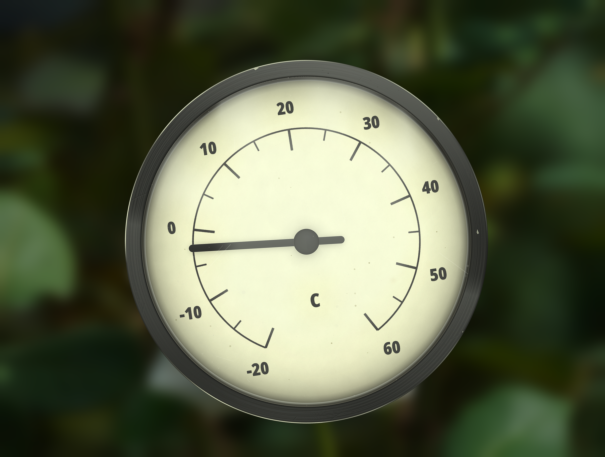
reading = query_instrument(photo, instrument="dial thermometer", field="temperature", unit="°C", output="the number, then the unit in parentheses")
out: -2.5 (°C)
